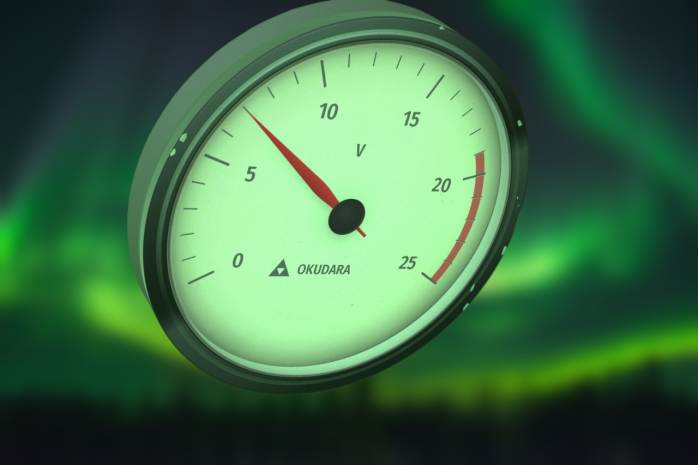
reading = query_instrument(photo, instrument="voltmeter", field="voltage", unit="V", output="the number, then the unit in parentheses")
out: 7 (V)
